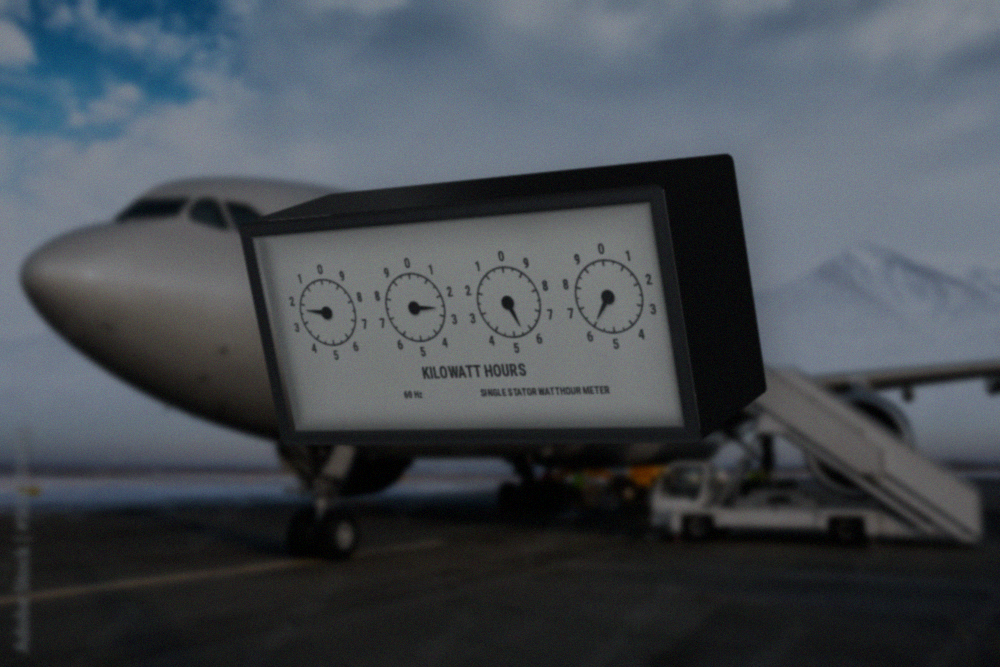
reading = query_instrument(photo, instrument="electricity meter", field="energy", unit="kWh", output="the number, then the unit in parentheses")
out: 2256 (kWh)
